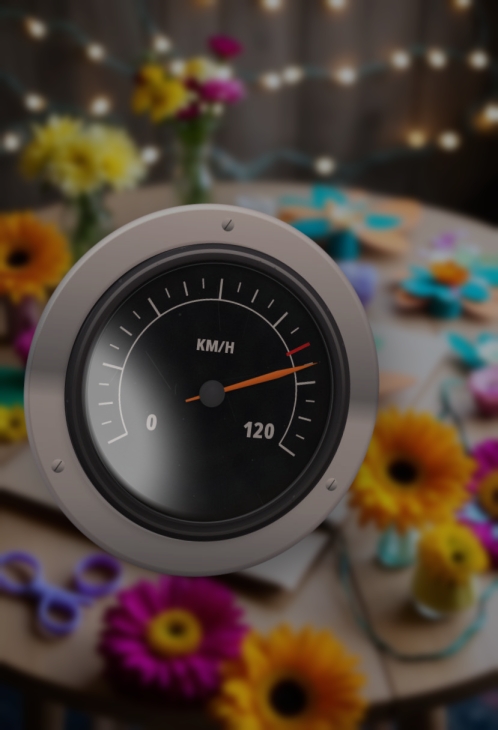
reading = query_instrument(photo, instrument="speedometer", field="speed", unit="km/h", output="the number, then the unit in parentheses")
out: 95 (km/h)
